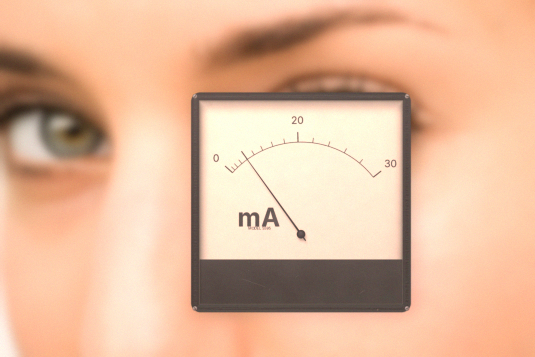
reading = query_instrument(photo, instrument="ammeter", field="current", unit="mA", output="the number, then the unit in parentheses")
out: 10 (mA)
